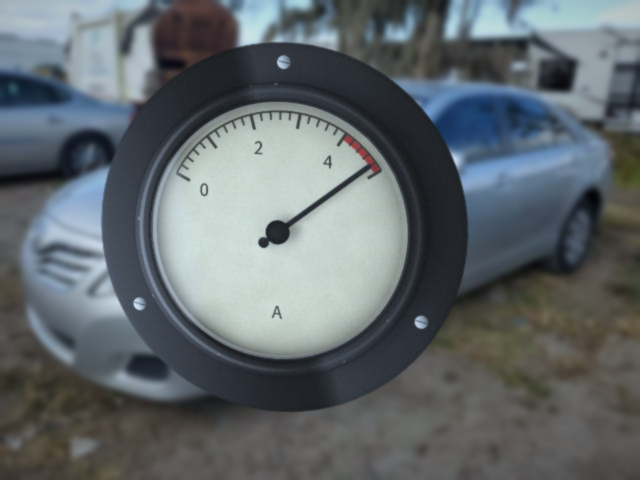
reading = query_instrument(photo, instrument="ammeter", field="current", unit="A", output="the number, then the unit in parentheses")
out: 4.8 (A)
